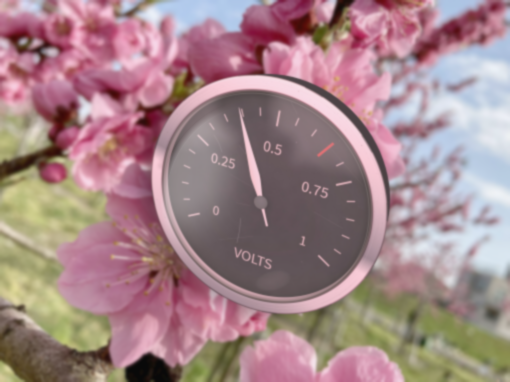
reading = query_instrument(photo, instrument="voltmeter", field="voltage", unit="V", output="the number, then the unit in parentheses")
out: 0.4 (V)
